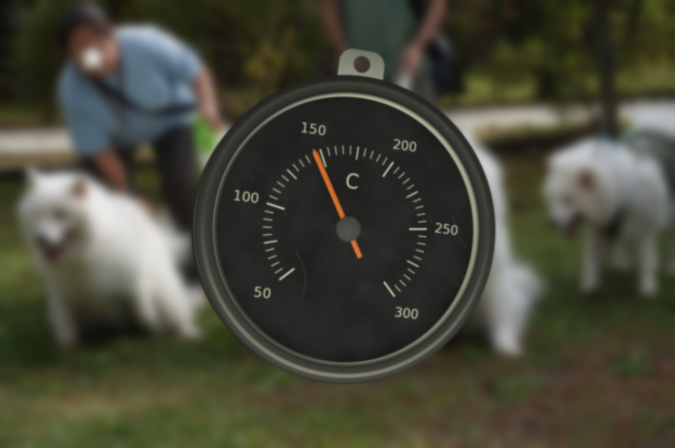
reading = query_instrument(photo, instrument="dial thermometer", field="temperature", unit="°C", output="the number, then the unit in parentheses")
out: 145 (°C)
